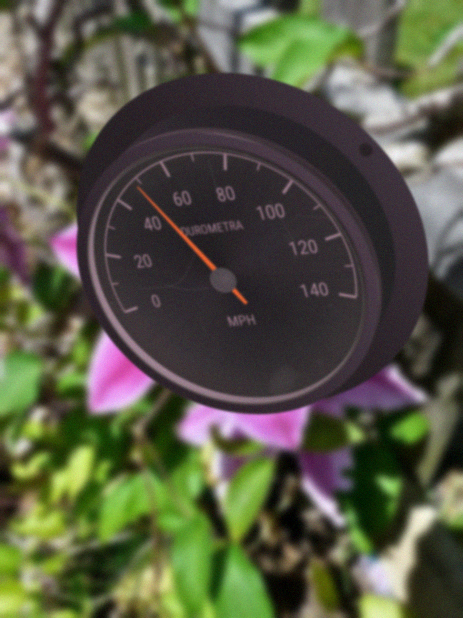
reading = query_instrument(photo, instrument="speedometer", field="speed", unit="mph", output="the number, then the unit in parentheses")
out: 50 (mph)
